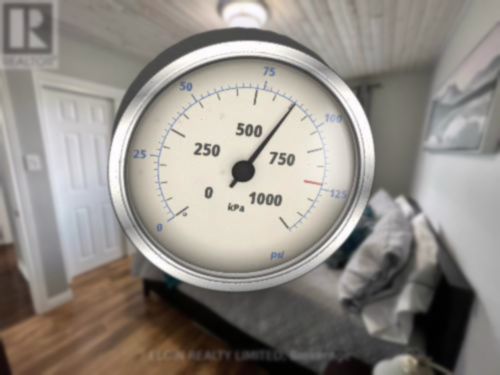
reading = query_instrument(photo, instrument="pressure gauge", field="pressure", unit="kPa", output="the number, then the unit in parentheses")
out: 600 (kPa)
